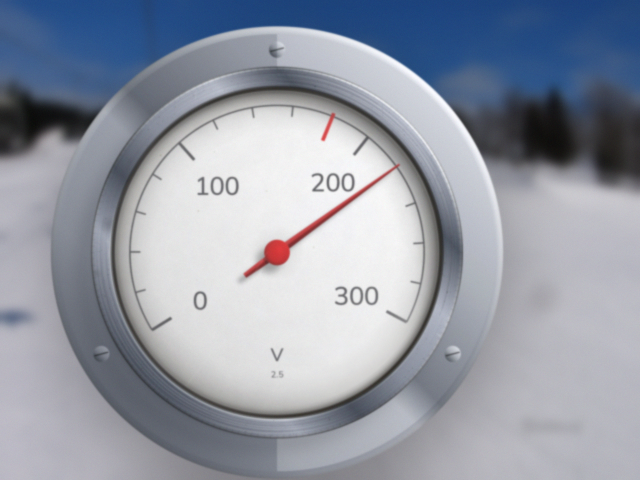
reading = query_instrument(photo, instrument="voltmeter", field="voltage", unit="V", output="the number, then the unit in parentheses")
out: 220 (V)
